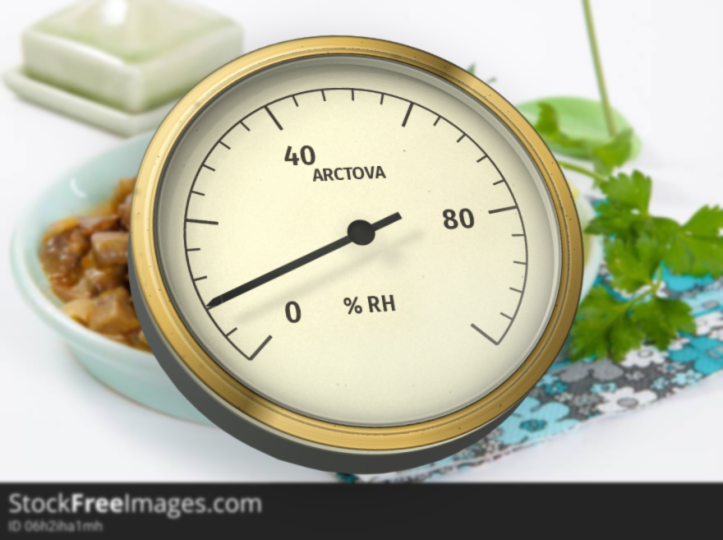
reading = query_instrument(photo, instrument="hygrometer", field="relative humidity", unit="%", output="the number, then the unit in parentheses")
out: 8 (%)
